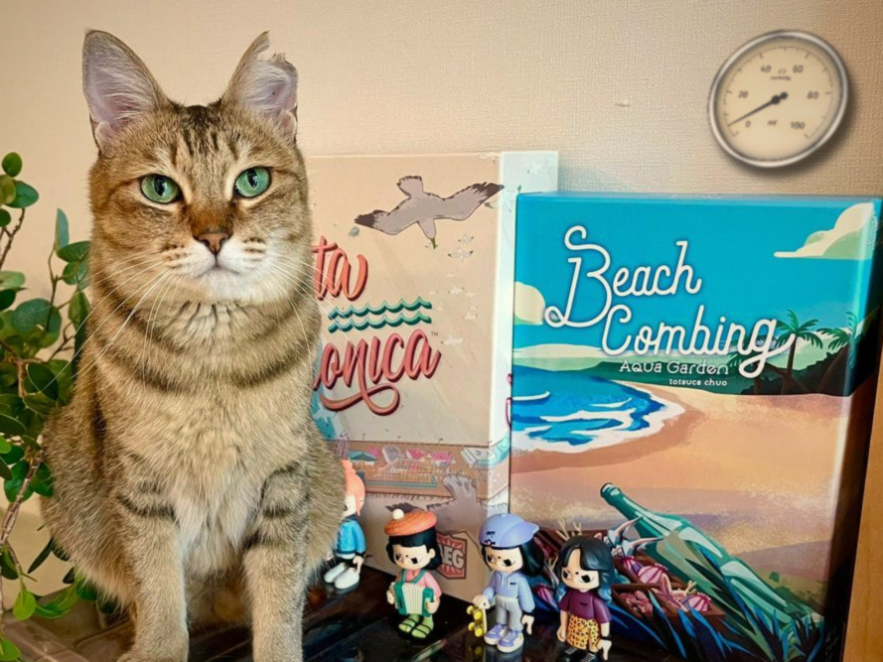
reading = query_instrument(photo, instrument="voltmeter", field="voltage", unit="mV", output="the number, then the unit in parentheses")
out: 5 (mV)
